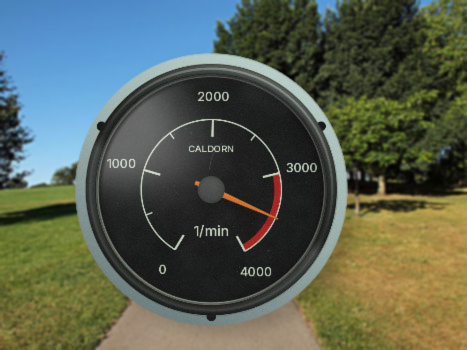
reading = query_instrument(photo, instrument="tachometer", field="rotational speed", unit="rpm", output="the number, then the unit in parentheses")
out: 3500 (rpm)
